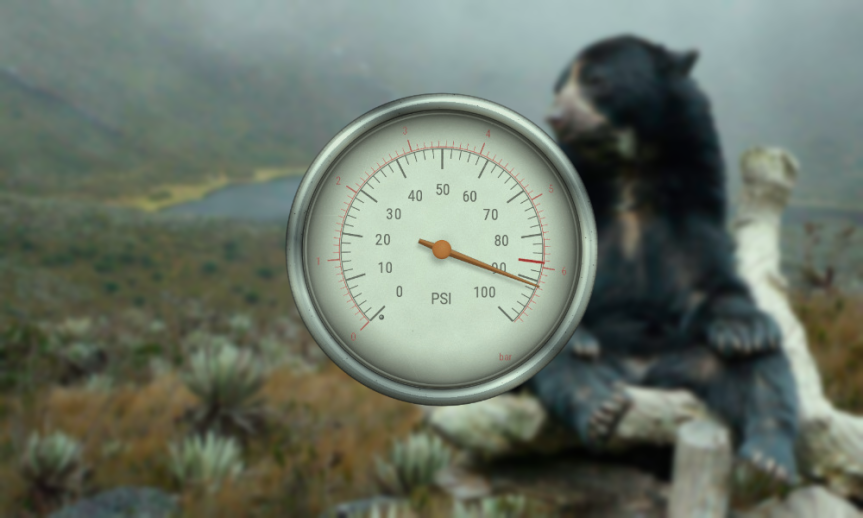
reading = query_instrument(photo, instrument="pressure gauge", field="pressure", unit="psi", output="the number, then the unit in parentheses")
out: 91 (psi)
